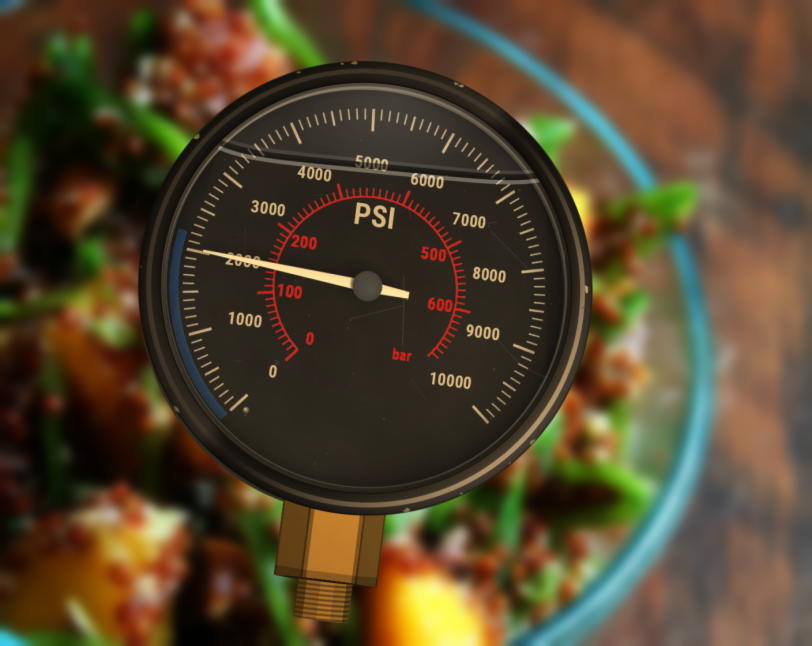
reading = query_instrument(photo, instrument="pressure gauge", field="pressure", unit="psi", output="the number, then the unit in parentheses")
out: 2000 (psi)
